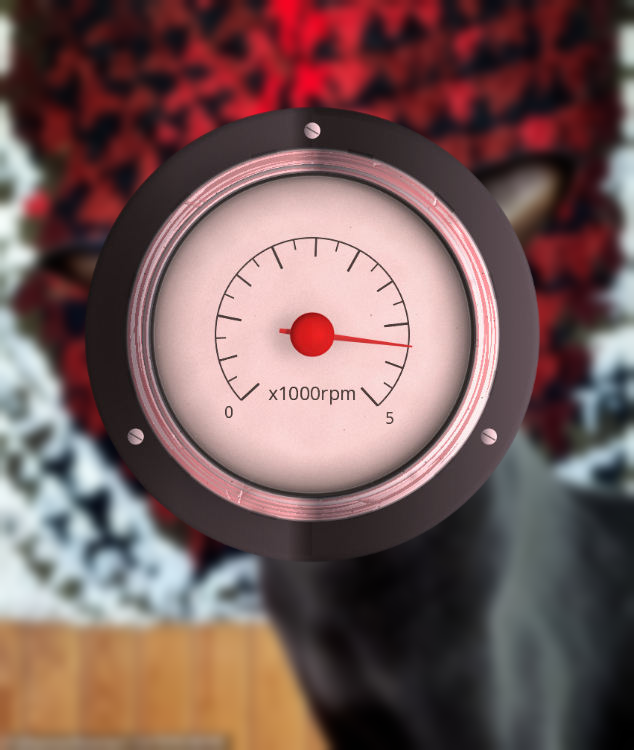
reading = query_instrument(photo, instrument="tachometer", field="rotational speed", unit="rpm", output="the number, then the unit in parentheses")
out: 4250 (rpm)
